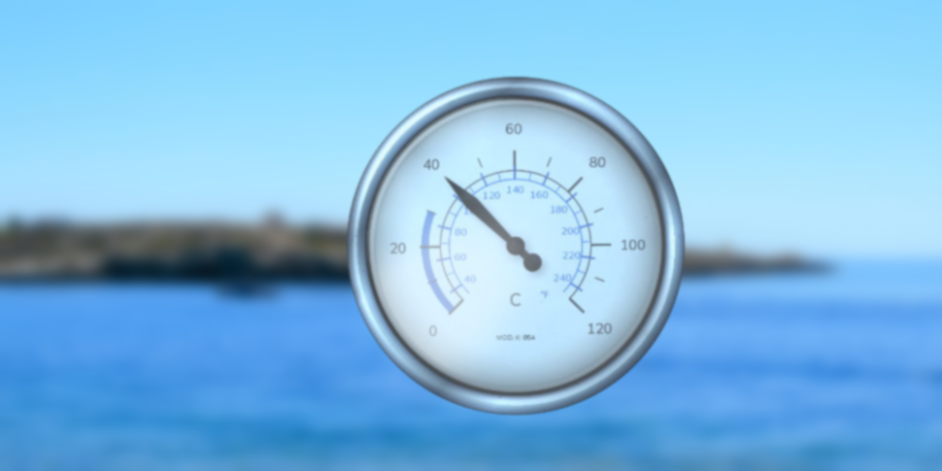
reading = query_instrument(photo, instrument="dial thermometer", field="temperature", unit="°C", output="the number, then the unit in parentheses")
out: 40 (°C)
